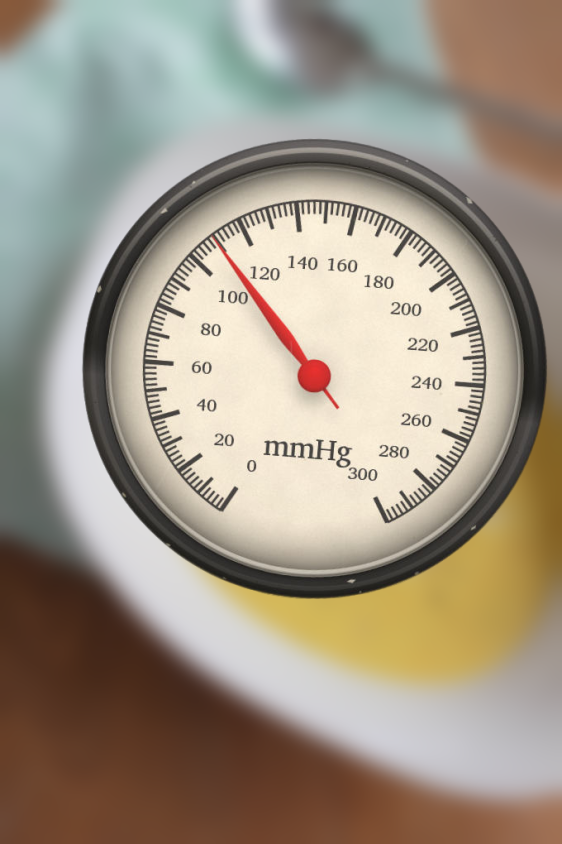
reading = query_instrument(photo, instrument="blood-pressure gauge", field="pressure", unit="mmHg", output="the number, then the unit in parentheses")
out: 110 (mmHg)
